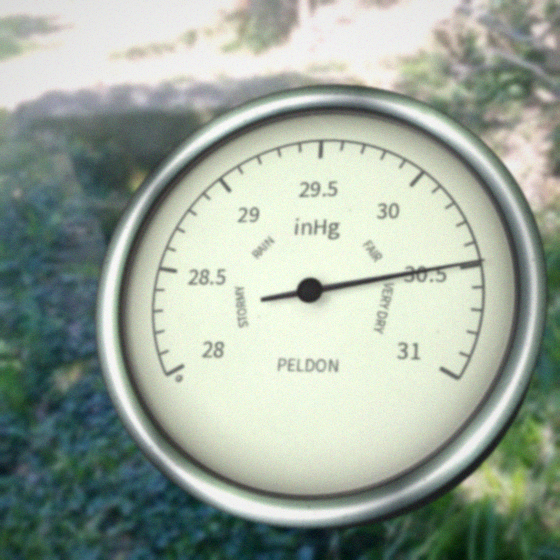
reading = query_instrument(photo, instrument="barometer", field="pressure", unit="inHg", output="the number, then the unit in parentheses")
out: 30.5 (inHg)
